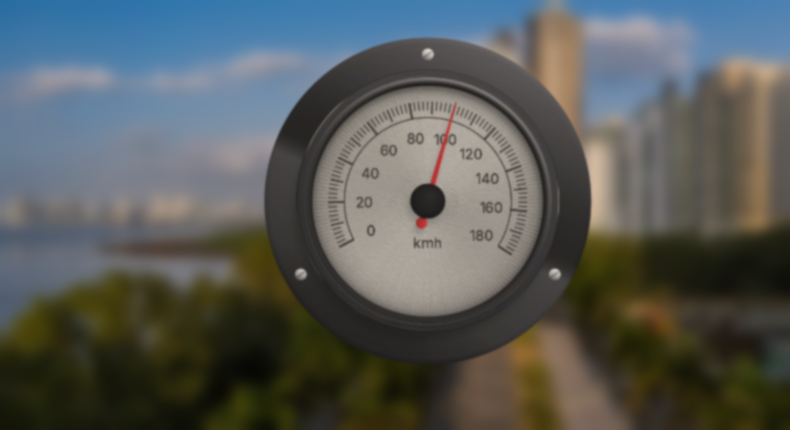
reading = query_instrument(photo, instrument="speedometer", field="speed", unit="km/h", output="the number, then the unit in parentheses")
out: 100 (km/h)
